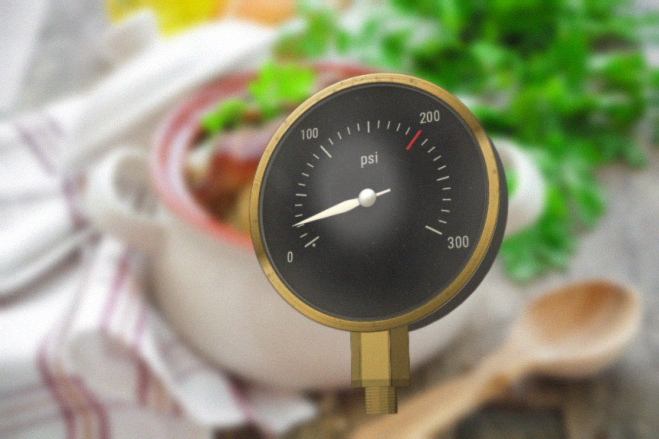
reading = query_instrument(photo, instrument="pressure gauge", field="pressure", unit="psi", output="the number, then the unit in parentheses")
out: 20 (psi)
